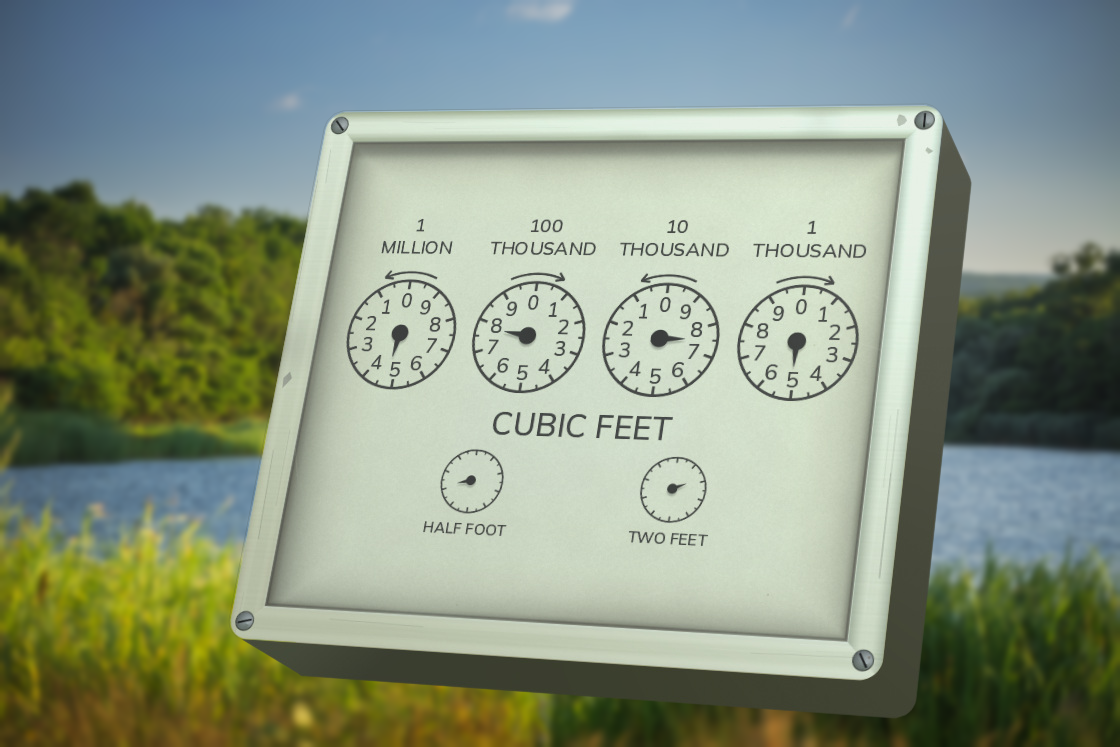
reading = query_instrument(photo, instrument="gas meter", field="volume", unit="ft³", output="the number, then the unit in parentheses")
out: 477500 (ft³)
